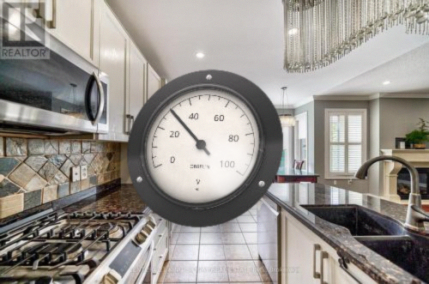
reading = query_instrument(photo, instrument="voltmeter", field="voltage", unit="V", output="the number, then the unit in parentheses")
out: 30 (V)
